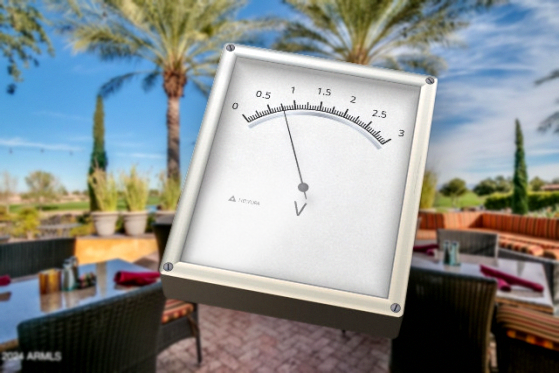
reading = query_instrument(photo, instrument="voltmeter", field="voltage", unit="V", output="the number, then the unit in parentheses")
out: 0.75 (V)
